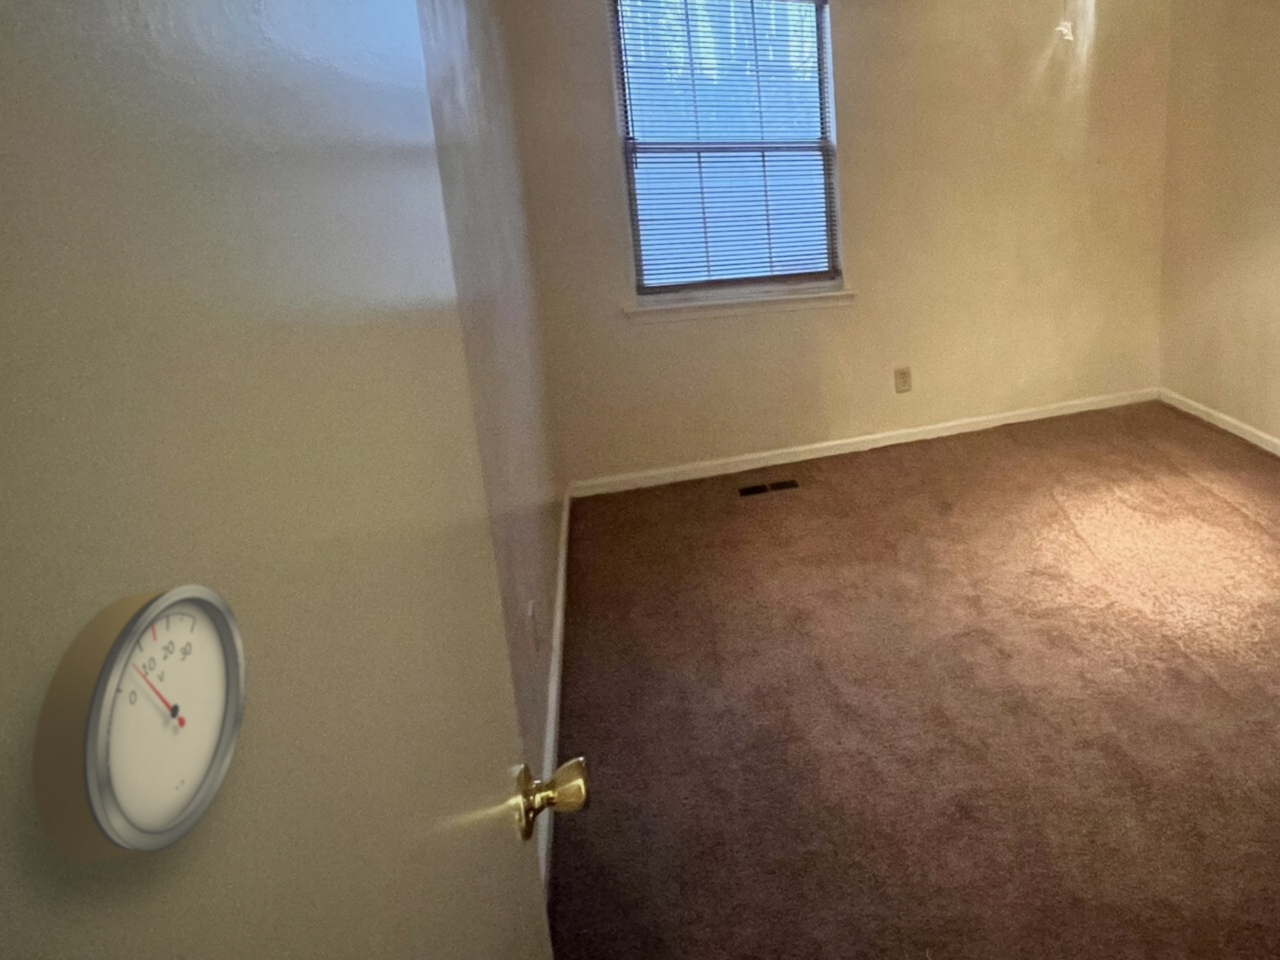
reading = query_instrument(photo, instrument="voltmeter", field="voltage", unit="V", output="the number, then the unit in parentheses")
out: 5 (V)
